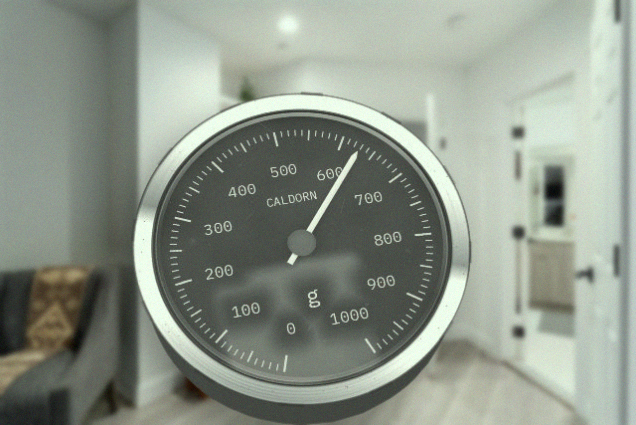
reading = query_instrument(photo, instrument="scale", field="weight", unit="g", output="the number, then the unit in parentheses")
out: 630 (g)
